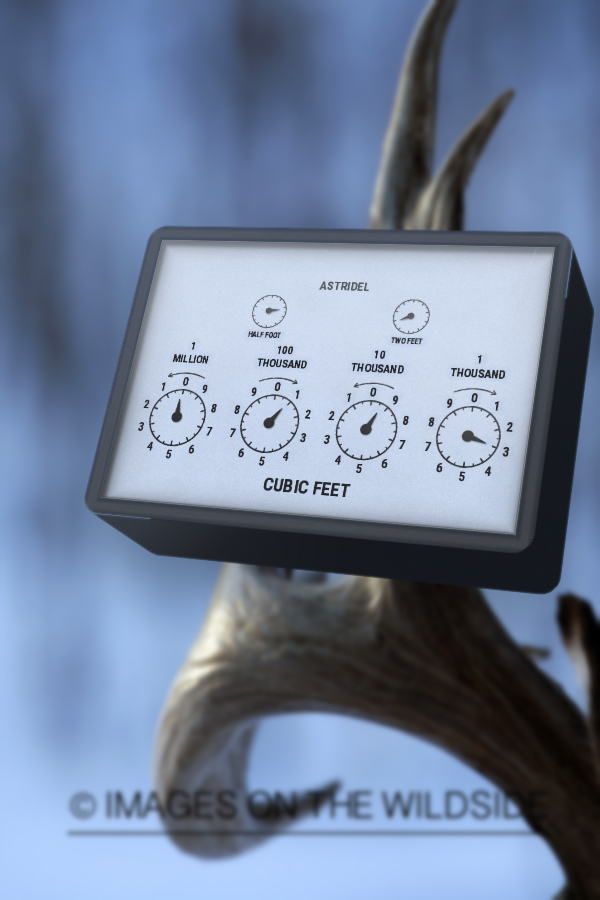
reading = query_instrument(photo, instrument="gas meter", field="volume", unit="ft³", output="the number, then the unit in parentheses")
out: 9300 (ft³)
